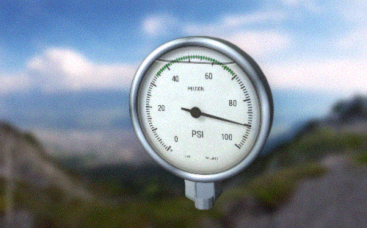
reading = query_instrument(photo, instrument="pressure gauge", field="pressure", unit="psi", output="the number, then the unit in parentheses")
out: 90 (psi)
